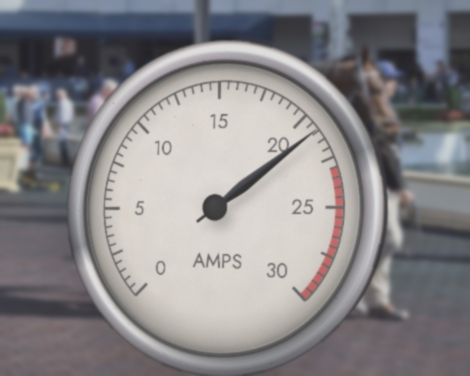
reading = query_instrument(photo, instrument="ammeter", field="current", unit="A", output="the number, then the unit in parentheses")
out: 21 (A)
